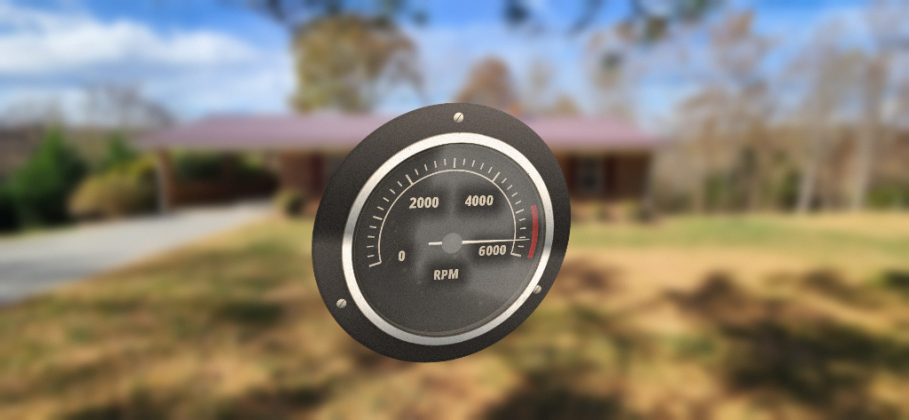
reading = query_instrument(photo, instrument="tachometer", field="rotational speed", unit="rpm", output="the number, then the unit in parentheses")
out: 5600 (rpm)
